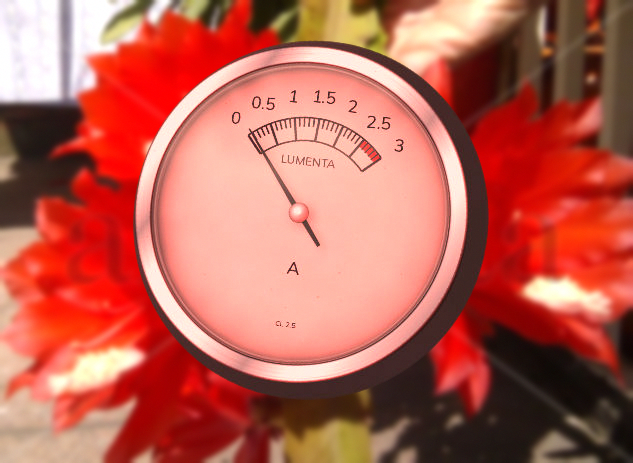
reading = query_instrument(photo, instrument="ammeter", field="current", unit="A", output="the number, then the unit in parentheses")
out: 0.1 (A)
